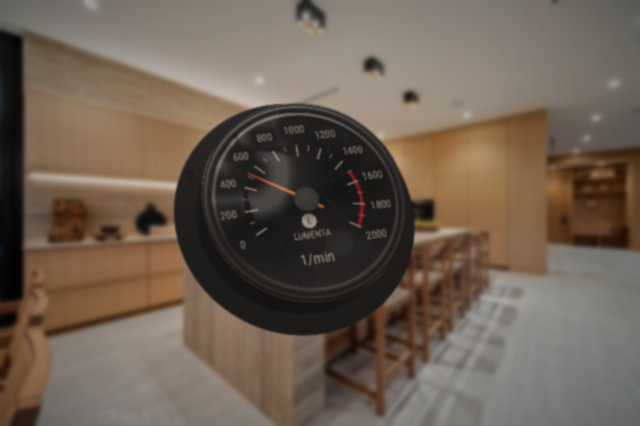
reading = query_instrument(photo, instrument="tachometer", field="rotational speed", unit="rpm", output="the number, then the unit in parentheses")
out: 500 (rpm)
